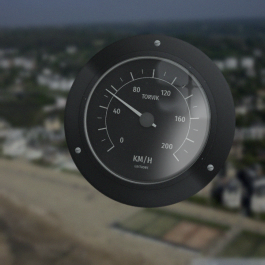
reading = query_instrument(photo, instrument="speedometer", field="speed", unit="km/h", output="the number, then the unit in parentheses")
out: 55 (km/h)
